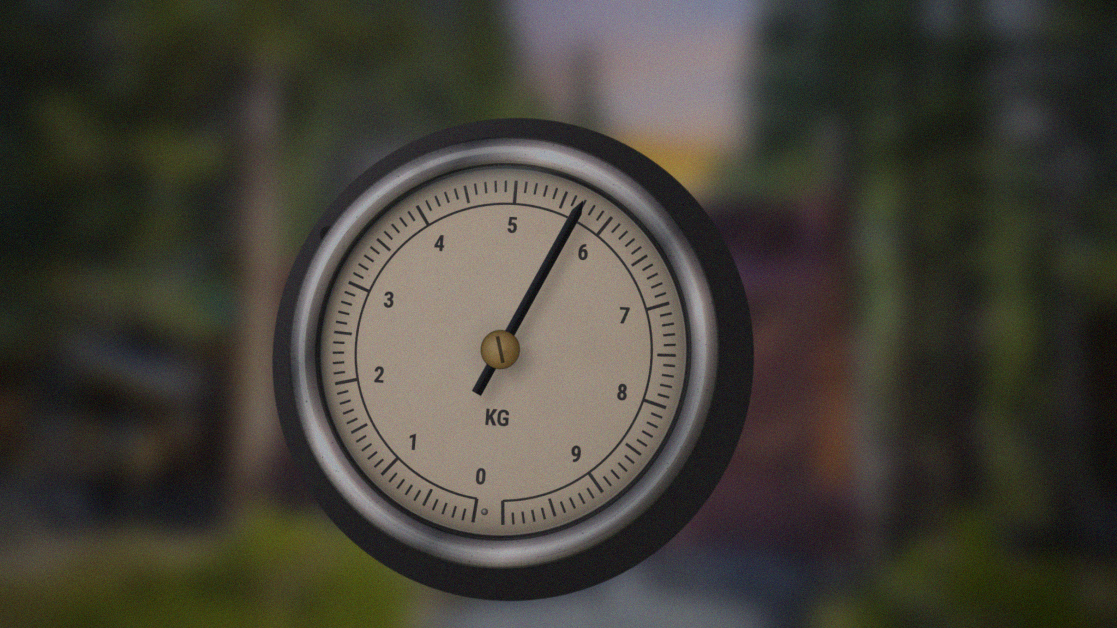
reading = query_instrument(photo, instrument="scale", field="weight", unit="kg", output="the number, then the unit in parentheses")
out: 5.7 (kg)
